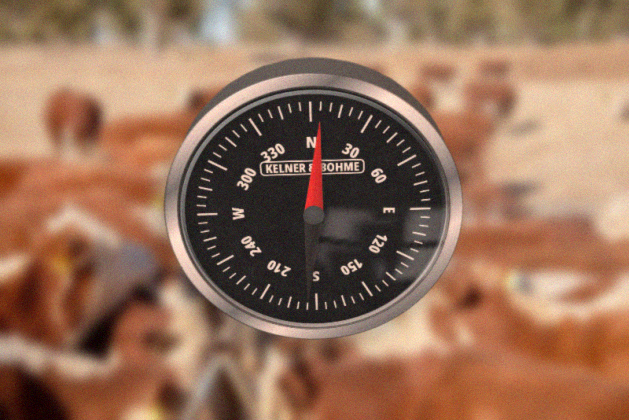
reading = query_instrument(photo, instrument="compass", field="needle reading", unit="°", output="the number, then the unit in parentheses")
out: 5 (°)
